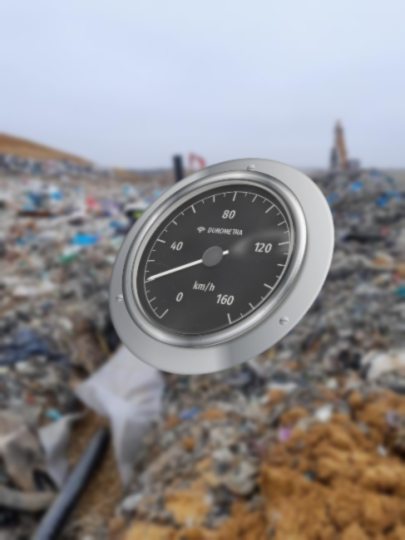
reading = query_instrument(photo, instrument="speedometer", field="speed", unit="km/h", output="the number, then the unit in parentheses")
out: 20 (km/h)
